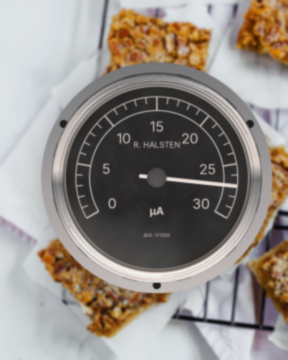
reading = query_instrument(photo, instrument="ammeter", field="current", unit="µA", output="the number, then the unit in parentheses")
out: 27 (µA)
